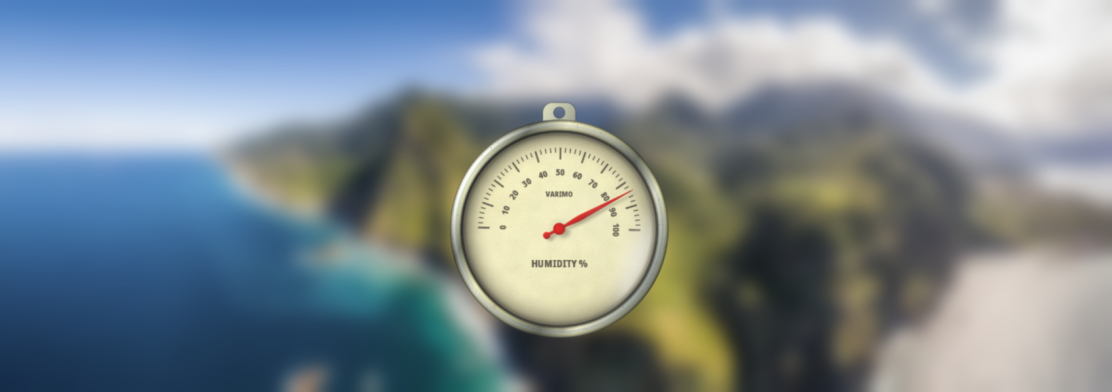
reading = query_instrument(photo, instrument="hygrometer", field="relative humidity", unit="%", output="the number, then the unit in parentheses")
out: 84 (%)
